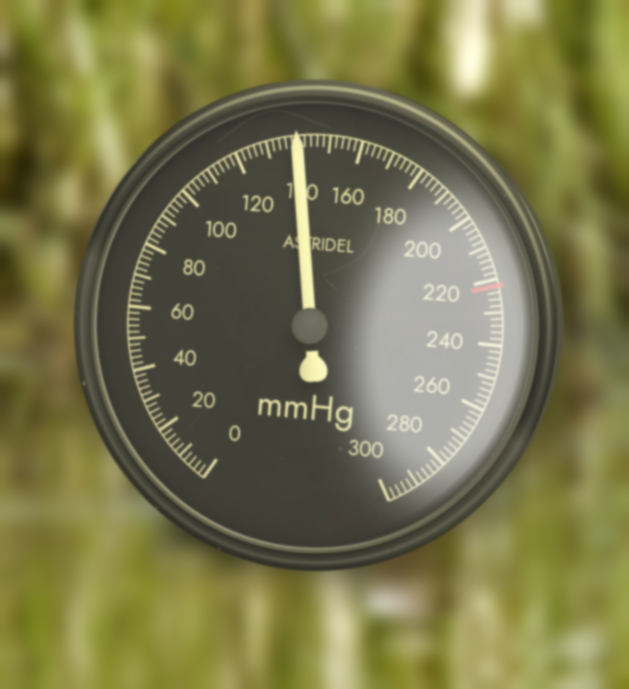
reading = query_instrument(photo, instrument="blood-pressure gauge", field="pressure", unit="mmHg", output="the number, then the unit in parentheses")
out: 140 (mmHg)
